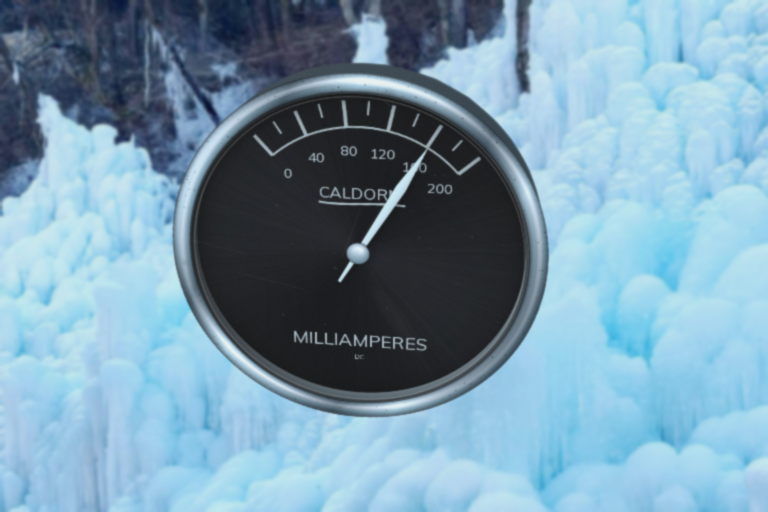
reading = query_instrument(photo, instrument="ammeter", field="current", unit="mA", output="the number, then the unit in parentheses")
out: 160 (mA)
